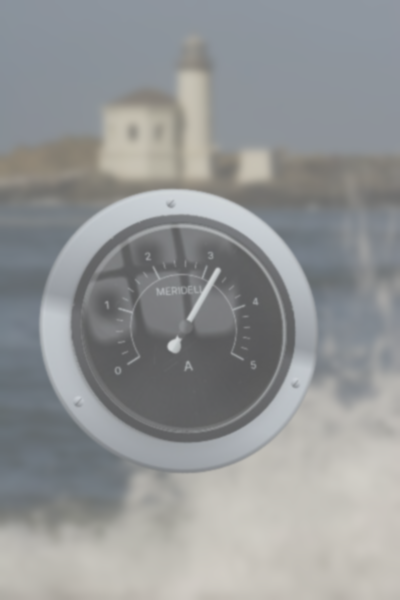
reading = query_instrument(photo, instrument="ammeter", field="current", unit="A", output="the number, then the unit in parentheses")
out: 3.2 (A)
